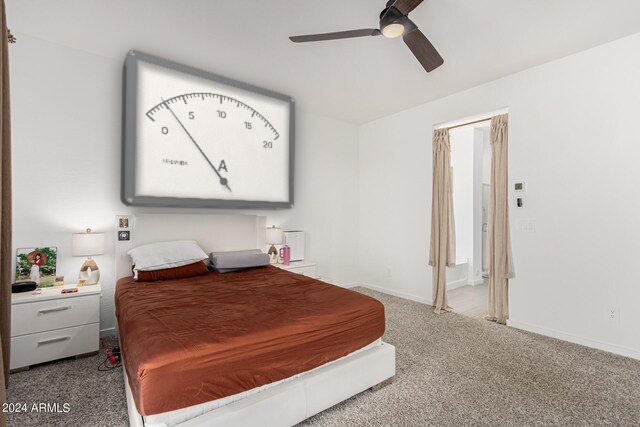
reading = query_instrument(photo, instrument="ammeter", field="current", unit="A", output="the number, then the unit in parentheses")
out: 2.5 (A)
